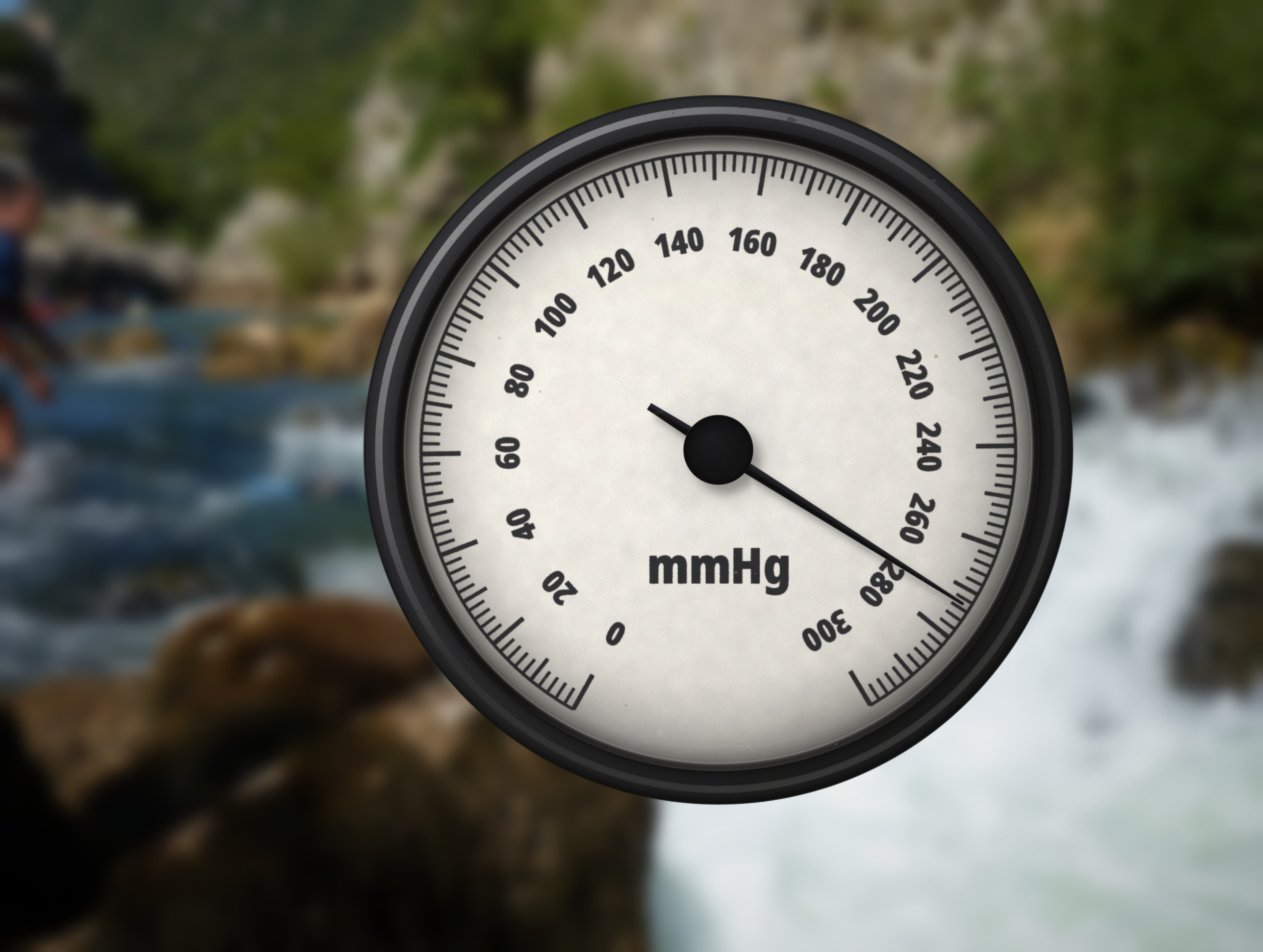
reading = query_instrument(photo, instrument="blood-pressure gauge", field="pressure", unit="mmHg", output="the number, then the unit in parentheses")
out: 273 (mmHg)
